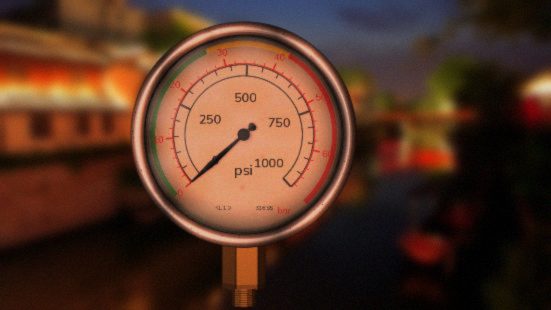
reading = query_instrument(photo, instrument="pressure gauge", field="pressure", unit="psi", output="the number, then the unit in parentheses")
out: 0 (psi)
